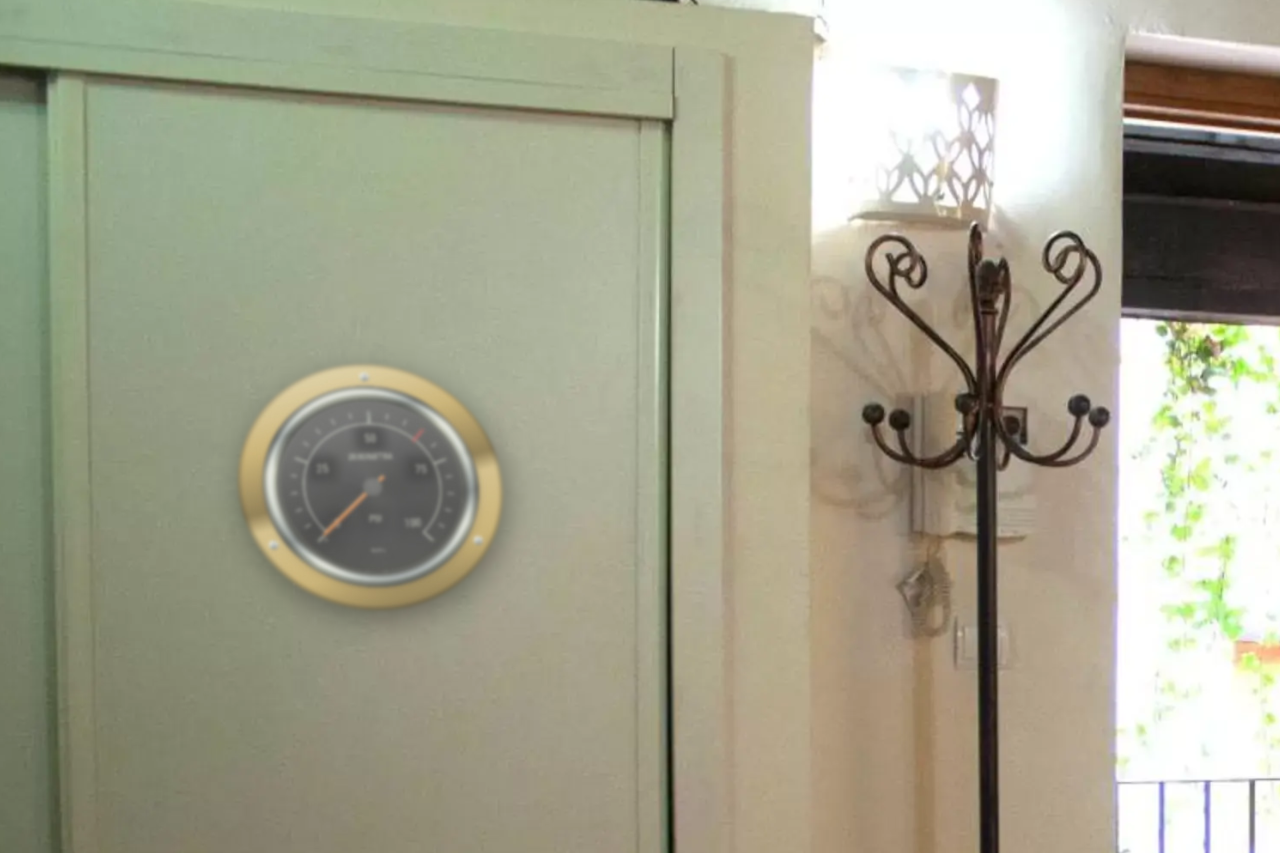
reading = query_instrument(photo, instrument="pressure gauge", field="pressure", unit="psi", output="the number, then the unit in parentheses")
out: 0 (psi)
